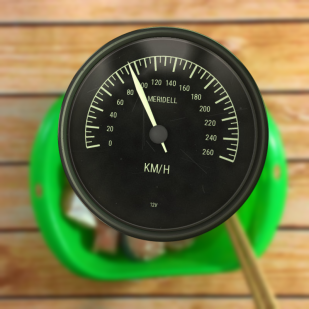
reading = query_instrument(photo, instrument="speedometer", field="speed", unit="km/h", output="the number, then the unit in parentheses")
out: 95 (km/h)
